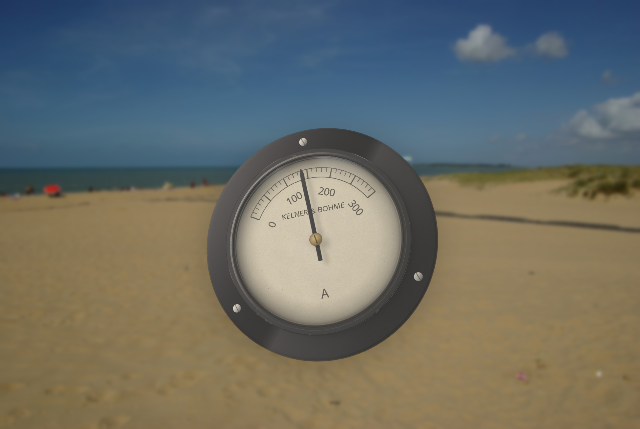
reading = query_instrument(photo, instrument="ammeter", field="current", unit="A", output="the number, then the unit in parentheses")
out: 140 (A)
